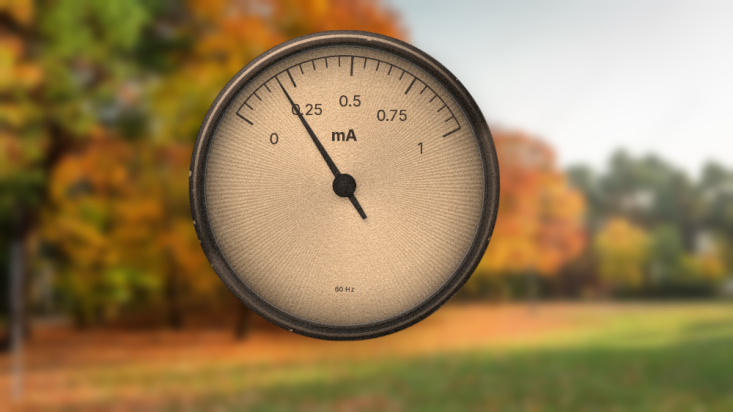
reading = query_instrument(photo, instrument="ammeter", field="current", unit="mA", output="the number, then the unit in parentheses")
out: 0.2 (mA)
